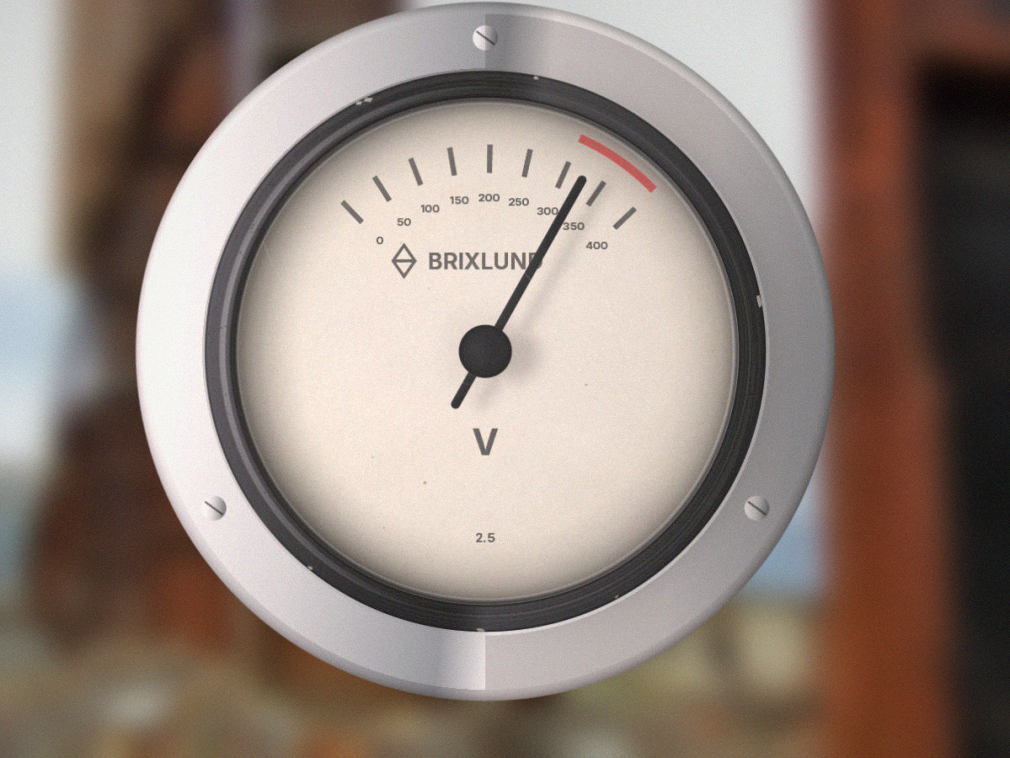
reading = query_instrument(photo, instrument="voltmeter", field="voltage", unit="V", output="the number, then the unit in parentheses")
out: 325 (V)
